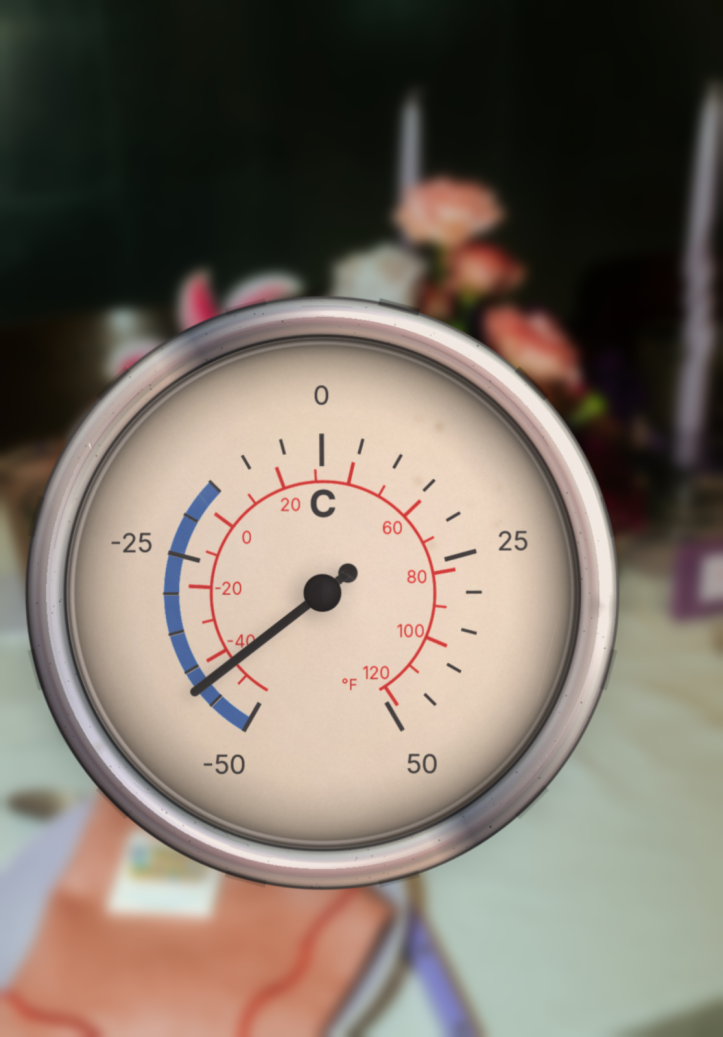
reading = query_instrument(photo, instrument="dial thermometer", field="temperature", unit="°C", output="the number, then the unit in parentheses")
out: -42.5 (°C)
